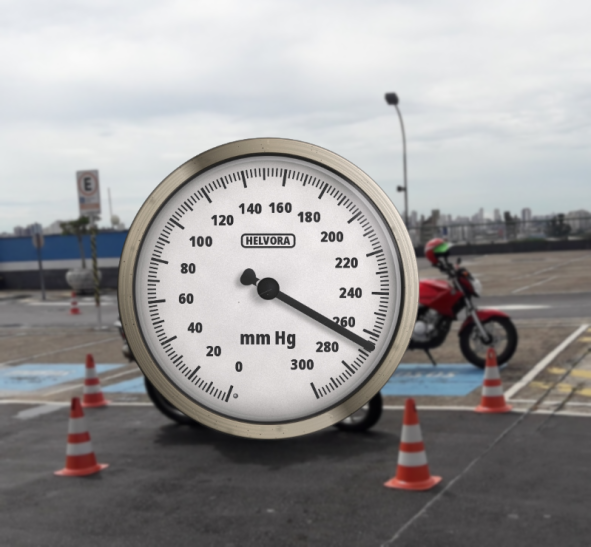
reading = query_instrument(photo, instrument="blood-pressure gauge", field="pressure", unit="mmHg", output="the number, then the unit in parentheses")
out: 266 (mmHg)
